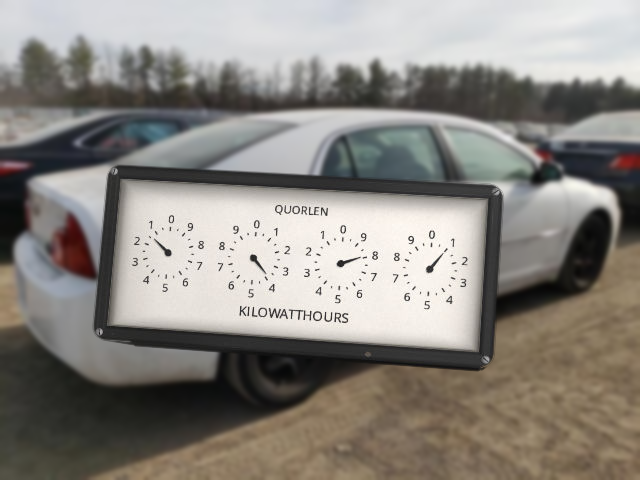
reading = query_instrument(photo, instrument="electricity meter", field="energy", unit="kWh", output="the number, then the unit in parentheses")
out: 1381 (kWh)
